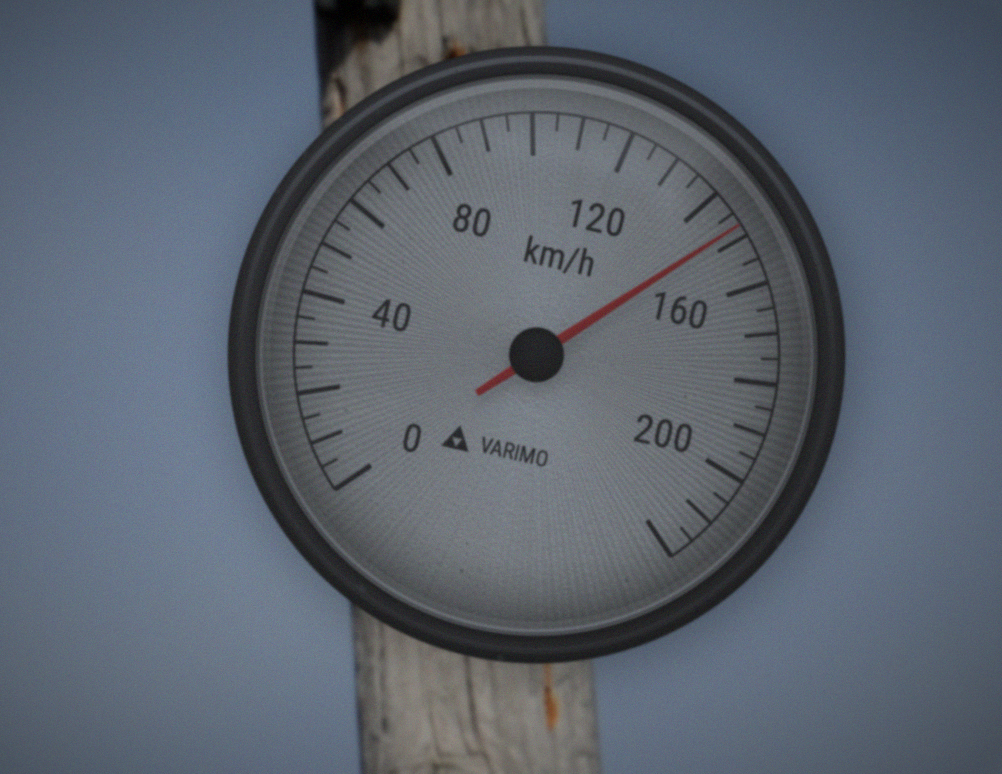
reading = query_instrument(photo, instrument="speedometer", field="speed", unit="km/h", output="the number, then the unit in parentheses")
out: 147.5 (km/h)
